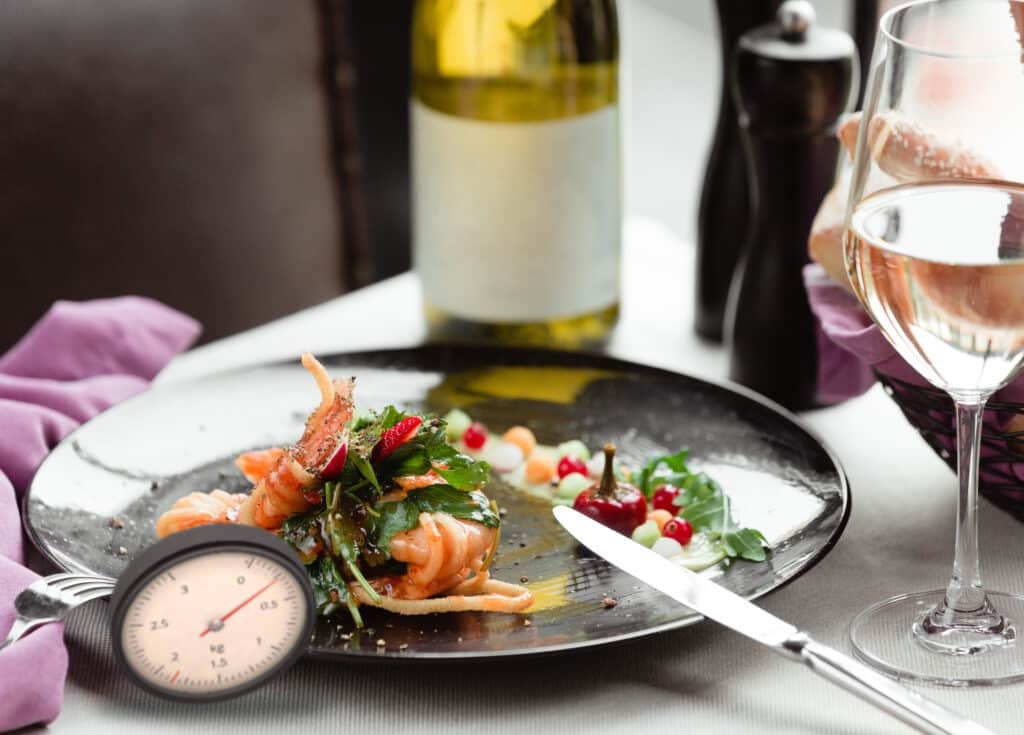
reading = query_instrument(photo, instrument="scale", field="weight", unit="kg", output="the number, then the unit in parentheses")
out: 0.25 (kg)
